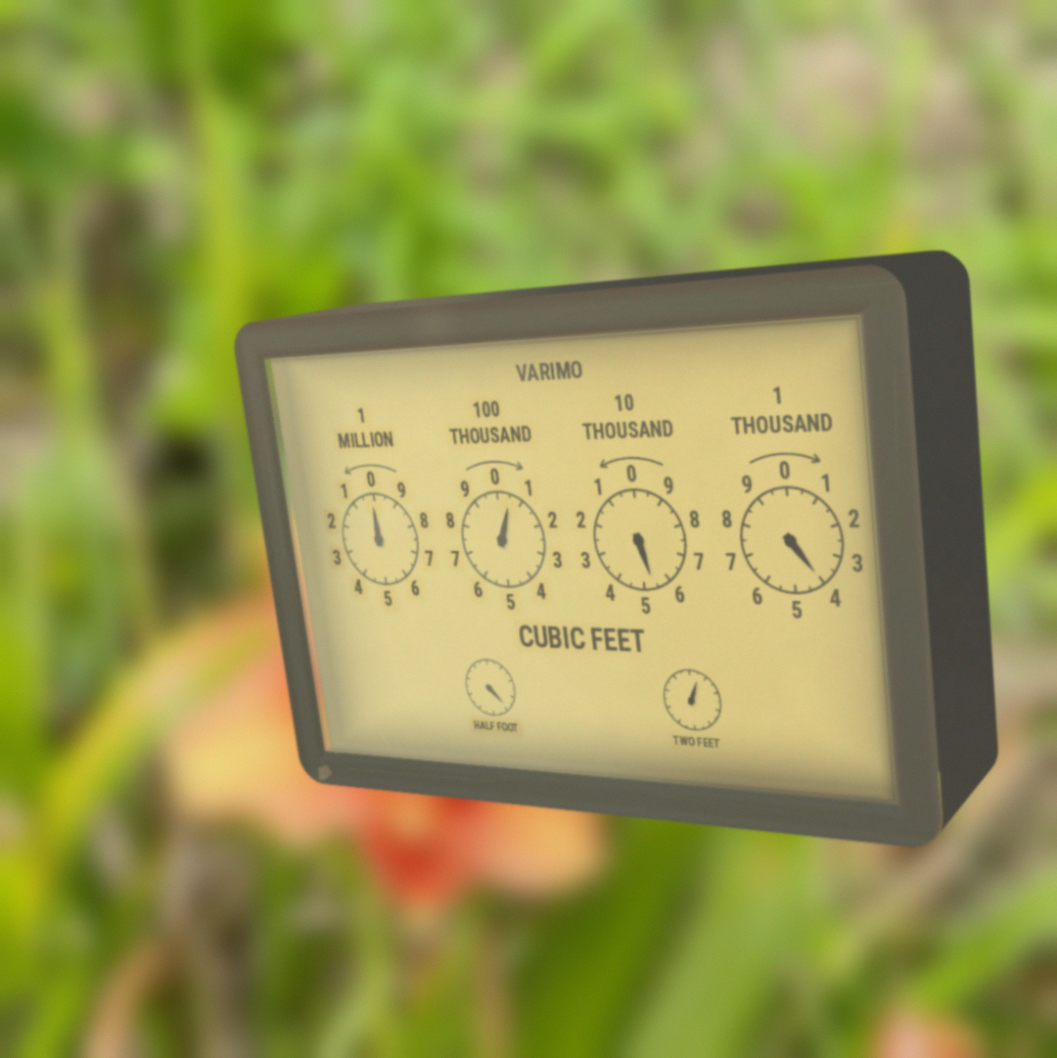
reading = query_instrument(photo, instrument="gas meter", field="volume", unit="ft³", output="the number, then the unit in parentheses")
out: 5400 (ft³)
